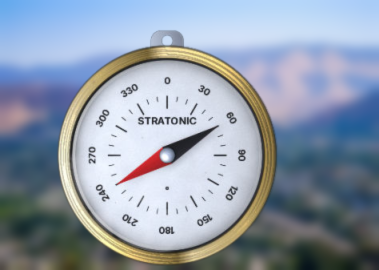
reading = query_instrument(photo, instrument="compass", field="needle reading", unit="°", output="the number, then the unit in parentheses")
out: 240 (°)
